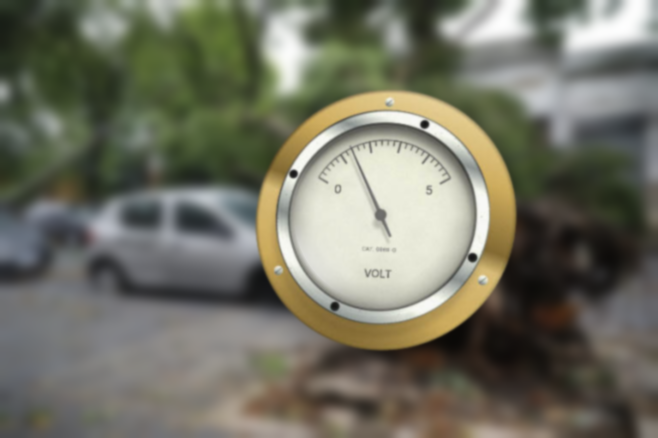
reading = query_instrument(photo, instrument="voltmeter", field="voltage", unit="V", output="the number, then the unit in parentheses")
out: 1.4 (V)
